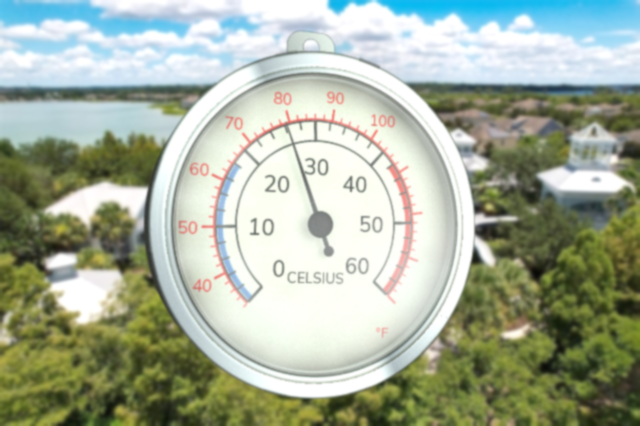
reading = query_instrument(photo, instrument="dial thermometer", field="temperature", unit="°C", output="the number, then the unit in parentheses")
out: 26 (°C)
